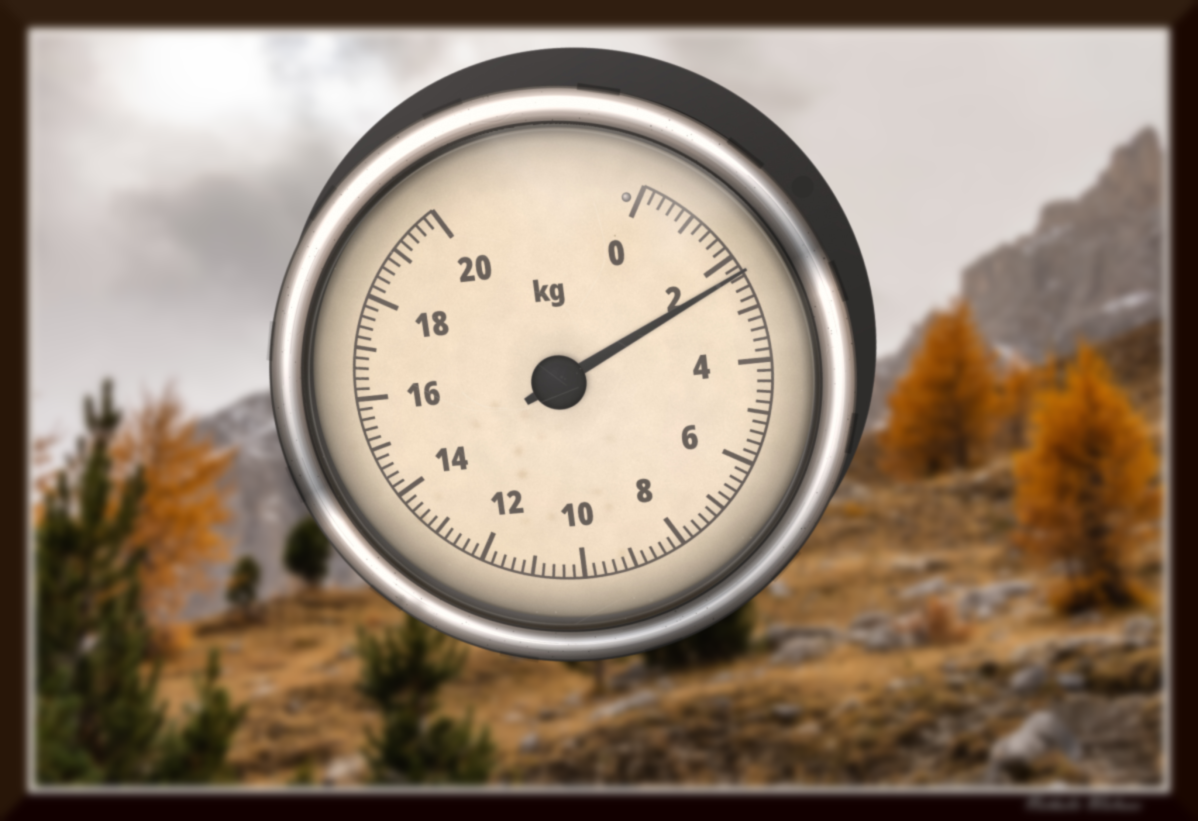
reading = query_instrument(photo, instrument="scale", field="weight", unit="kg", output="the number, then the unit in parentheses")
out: 2.3 (kg)
